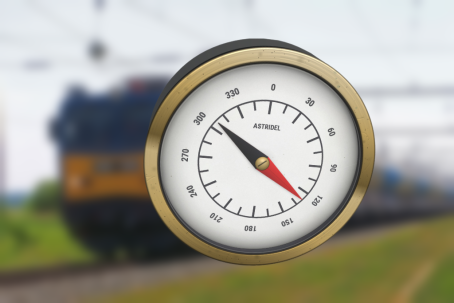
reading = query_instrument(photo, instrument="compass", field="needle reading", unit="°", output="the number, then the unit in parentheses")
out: 127.5 (°)
